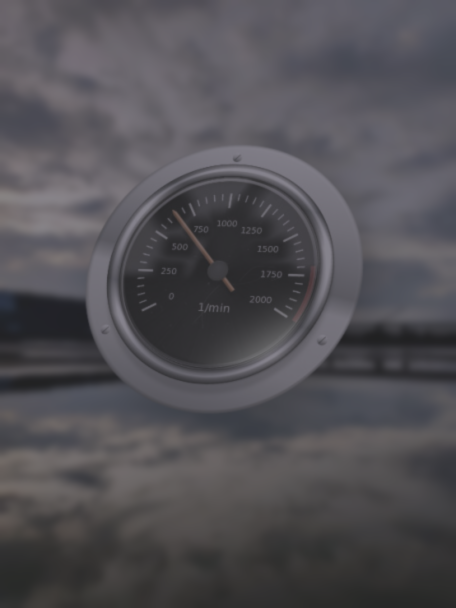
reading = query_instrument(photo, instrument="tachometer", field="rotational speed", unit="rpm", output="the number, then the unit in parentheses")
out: 650 (rpm)
